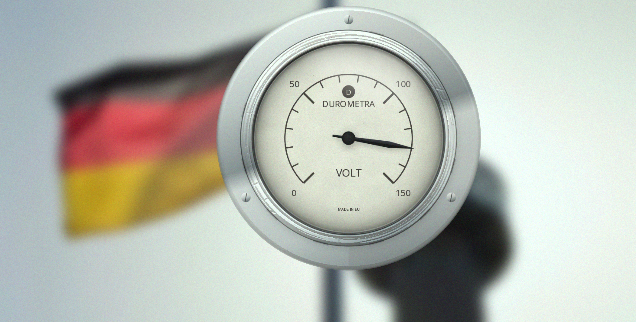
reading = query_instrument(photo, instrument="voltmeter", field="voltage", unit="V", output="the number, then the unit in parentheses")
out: 130 (V)
